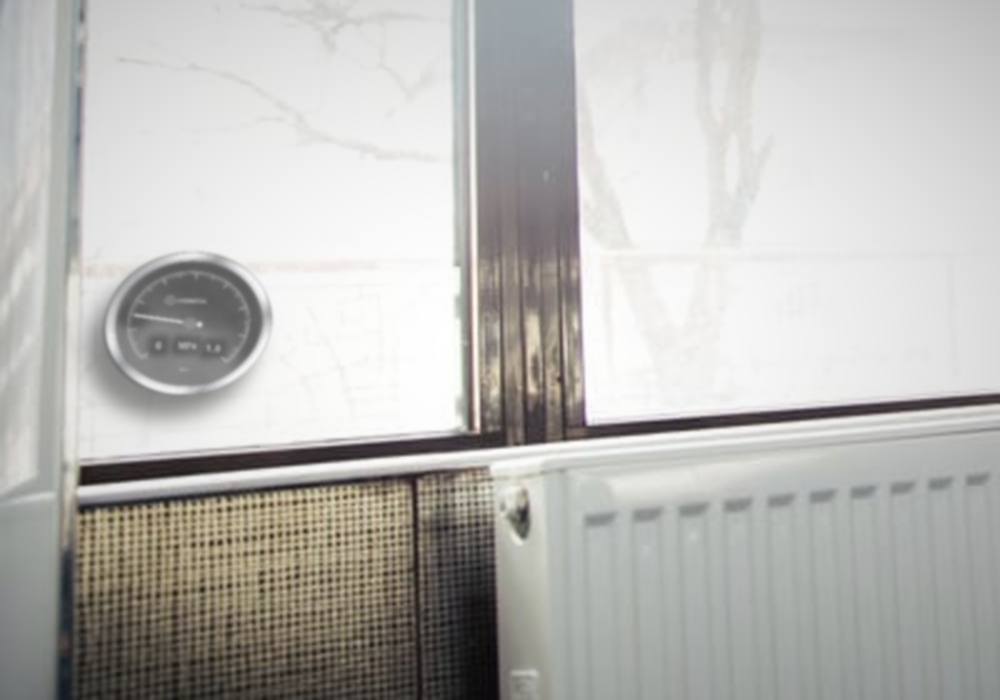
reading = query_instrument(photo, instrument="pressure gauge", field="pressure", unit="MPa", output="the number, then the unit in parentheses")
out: 0.3 (MPa)
